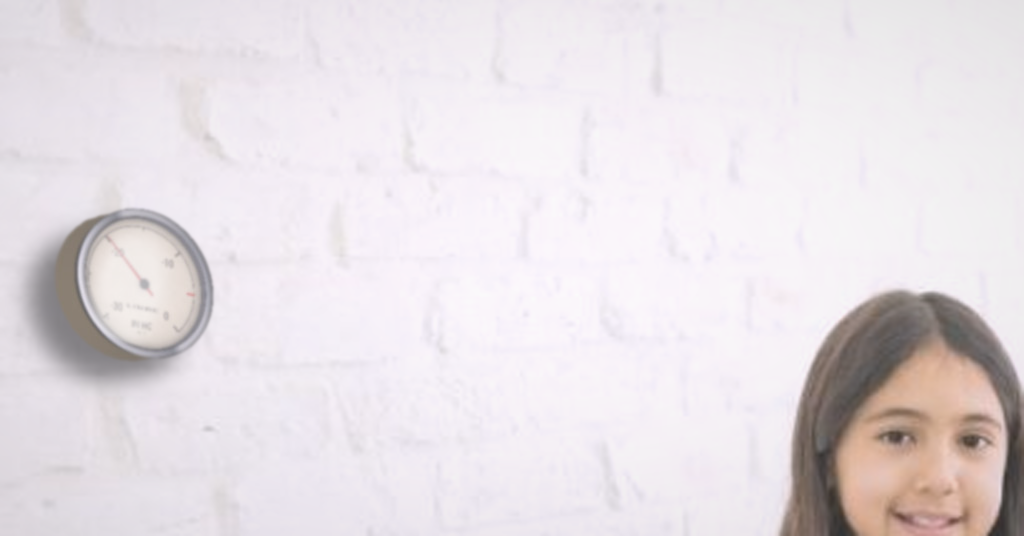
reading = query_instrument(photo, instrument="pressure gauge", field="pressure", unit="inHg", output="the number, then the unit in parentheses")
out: -20 (inHg)
